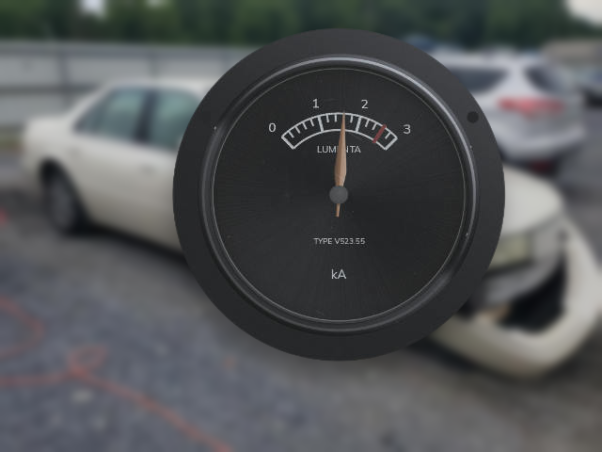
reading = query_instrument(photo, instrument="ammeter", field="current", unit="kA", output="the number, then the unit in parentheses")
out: 1.6 (kA)
